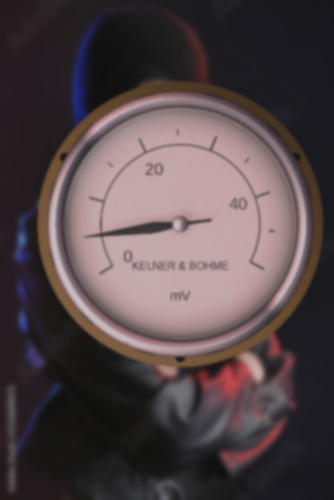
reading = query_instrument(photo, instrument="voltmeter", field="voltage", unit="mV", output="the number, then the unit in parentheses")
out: 5 (mV)
